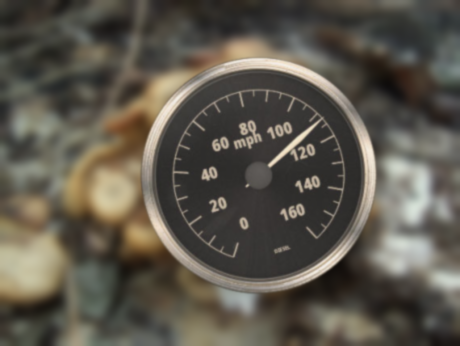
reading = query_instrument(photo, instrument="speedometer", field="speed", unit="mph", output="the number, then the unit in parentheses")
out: 112.5 (mph)
